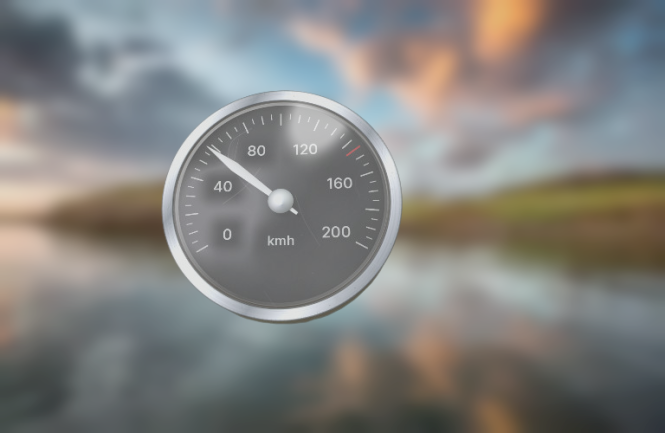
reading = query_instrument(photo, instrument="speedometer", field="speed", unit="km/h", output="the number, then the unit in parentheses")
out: 57.5 (km/h)
